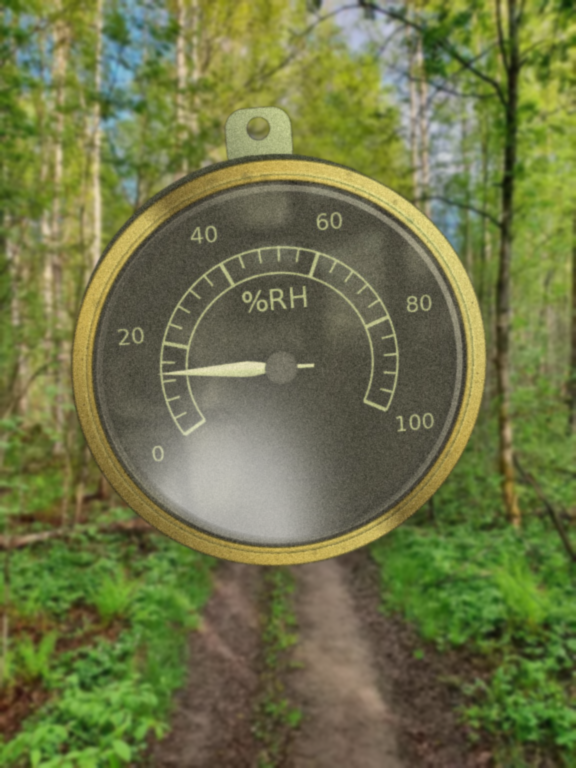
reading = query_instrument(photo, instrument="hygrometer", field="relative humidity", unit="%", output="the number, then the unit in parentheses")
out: 14 (%)
